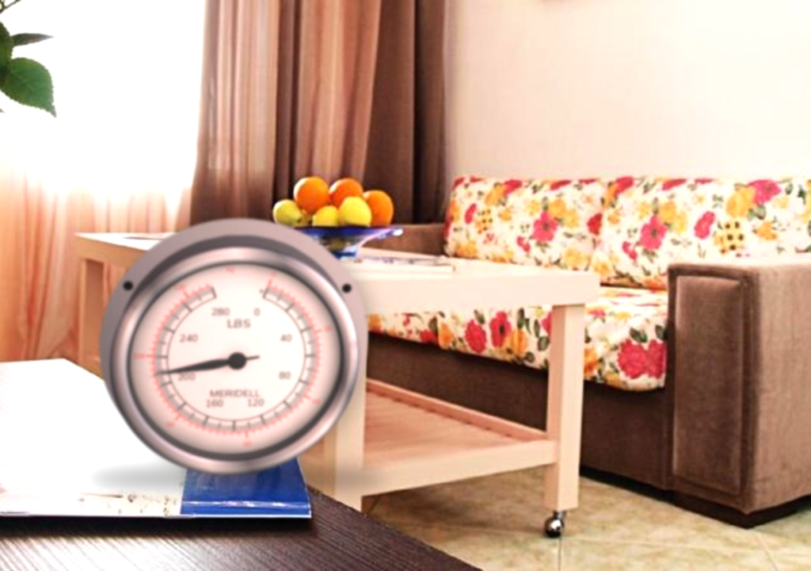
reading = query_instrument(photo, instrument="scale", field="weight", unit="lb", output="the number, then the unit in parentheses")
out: 210 (lb)
